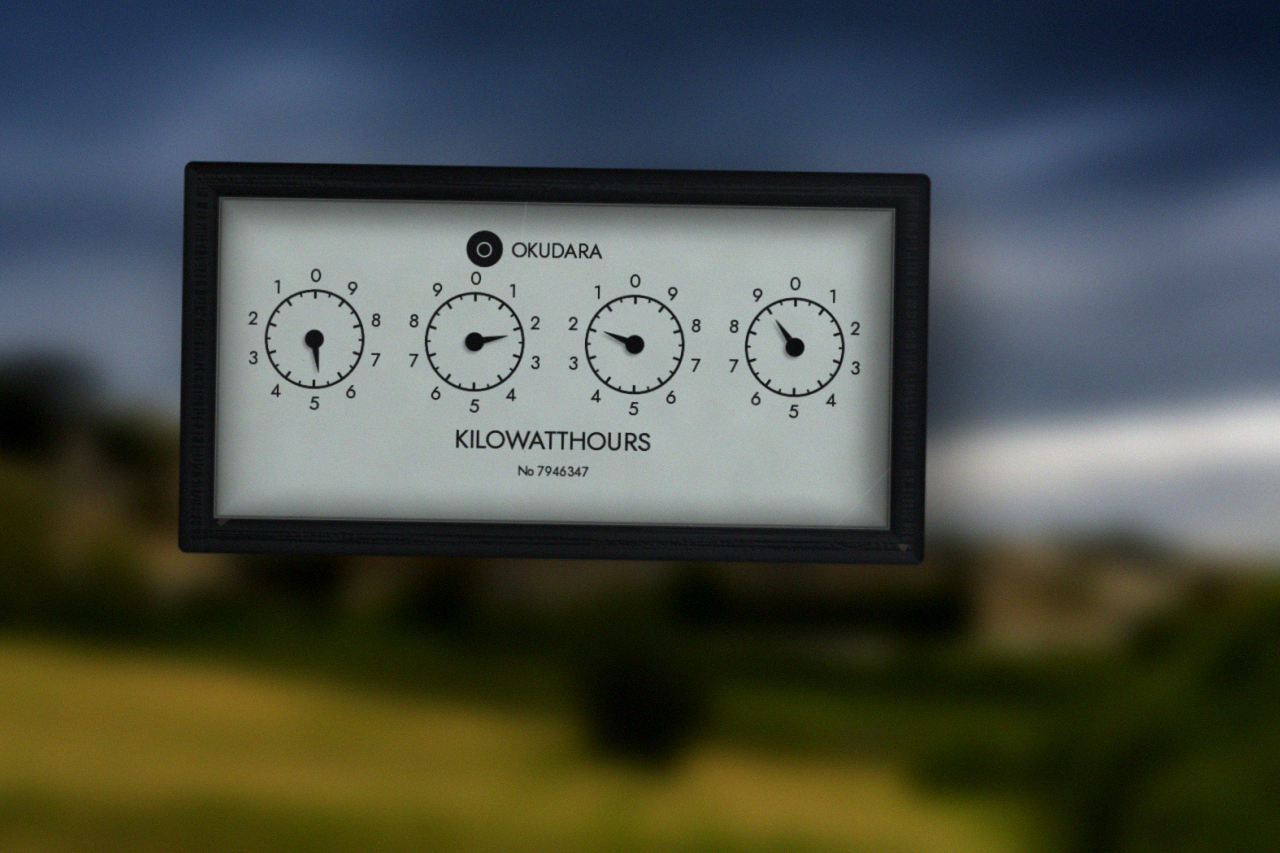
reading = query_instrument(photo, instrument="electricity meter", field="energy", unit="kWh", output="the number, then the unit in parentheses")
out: 5219 (kWh)
